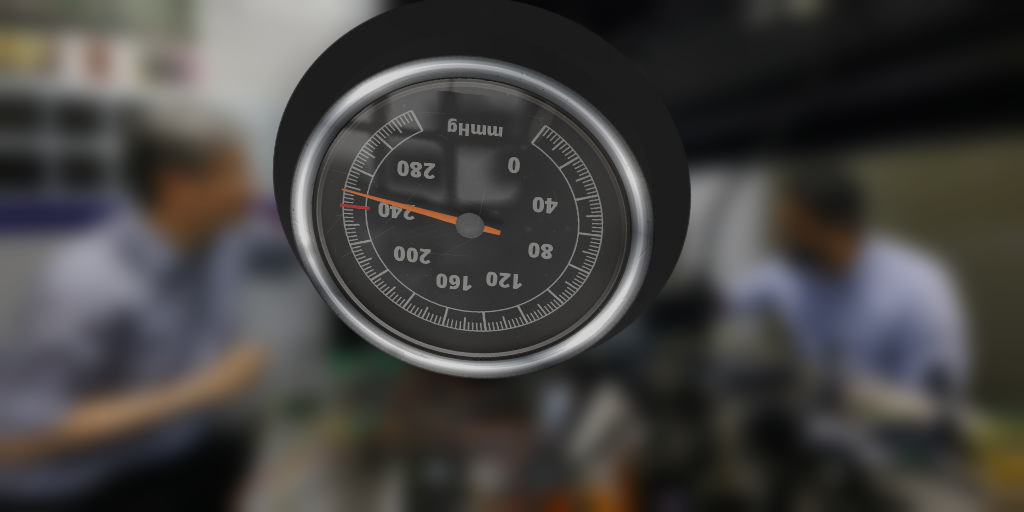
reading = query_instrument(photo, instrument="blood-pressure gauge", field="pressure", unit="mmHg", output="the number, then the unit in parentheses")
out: 250 (mmHg)
